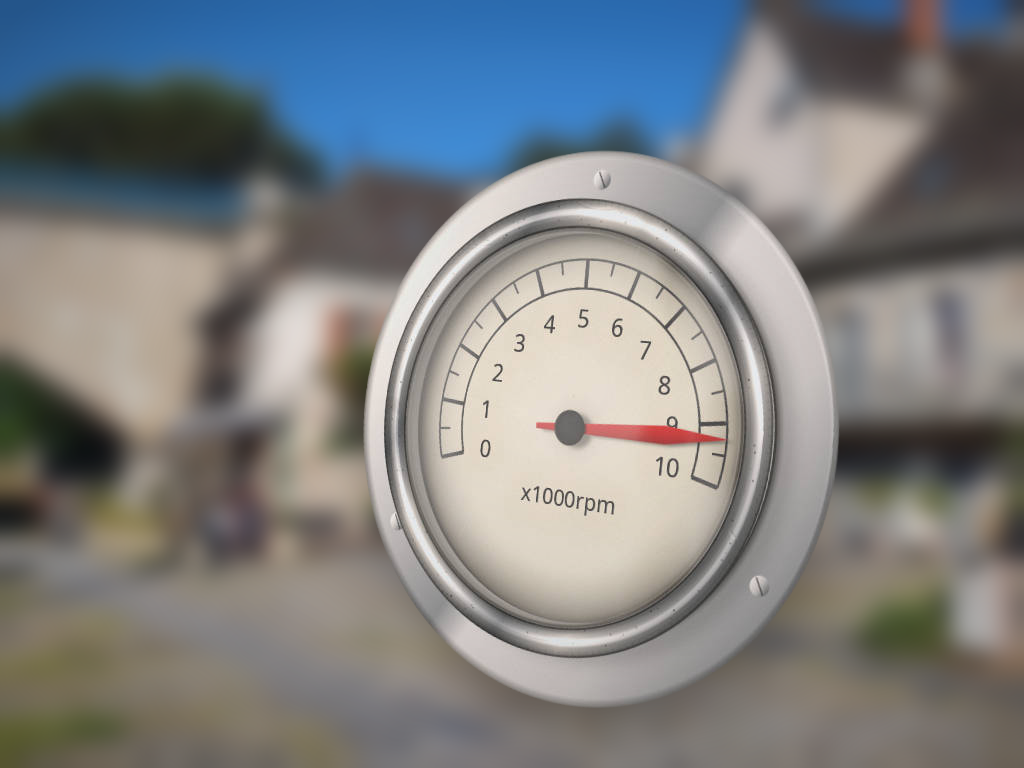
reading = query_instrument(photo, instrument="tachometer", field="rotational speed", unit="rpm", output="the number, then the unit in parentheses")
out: 9250 (rpm)
